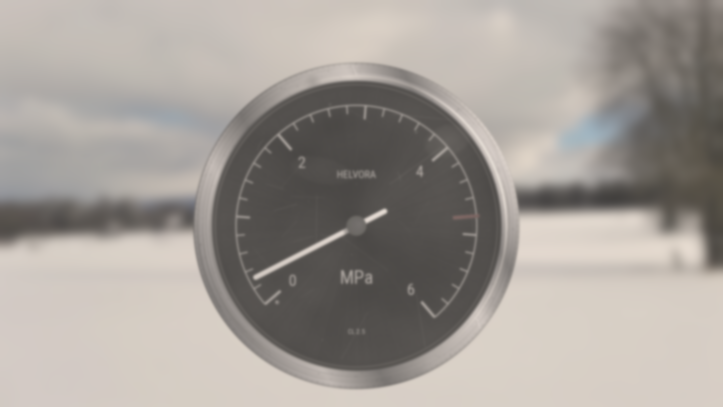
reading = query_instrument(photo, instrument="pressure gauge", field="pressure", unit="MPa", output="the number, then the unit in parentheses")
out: 0.3 (MPa)
